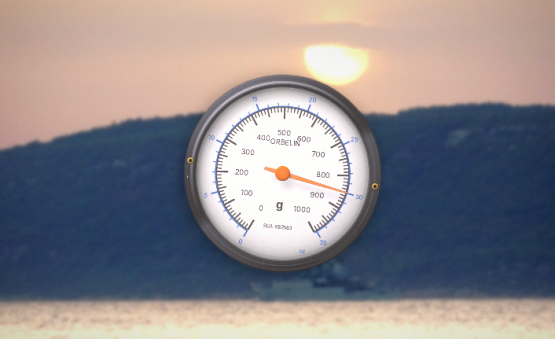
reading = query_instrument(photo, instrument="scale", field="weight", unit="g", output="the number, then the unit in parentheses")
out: 850 (g)
